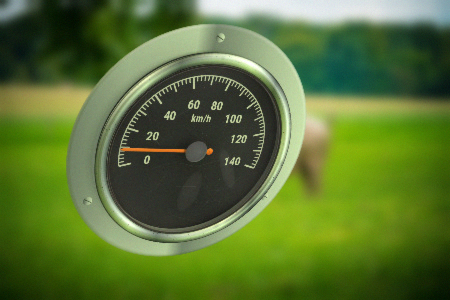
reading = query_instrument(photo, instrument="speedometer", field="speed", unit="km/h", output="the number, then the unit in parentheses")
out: 10 (km/h)
